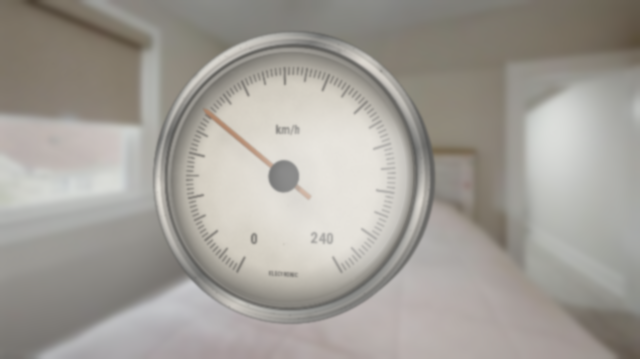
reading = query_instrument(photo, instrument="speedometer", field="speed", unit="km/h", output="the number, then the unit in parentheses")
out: 80 (km/h)
